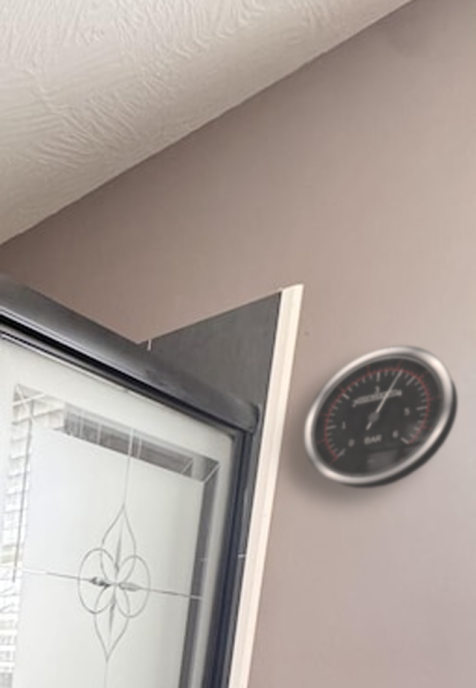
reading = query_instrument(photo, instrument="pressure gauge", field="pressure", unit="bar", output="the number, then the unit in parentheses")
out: 3.6 (bar)
